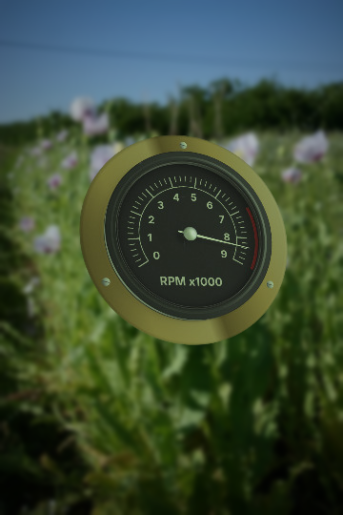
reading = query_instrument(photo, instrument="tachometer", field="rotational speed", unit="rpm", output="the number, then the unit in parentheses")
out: 8400 (rpm)
